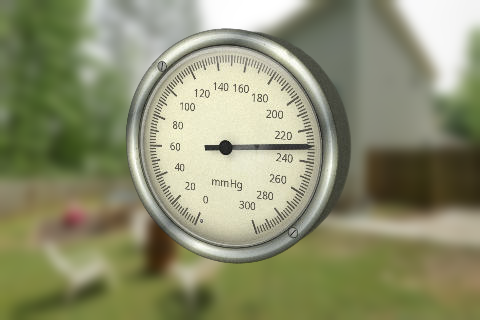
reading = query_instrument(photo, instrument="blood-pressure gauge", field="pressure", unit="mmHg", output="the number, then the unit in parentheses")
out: 230 (mmHg)
